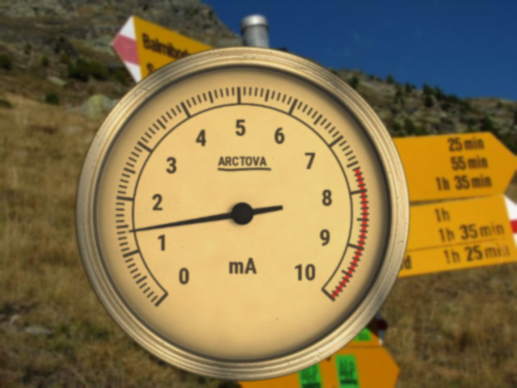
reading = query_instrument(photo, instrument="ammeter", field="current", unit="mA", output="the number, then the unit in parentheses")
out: 1.4 (mA)
